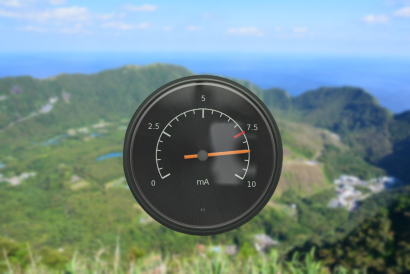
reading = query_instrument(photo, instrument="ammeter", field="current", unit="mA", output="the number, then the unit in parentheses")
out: 8.5 (mA)
